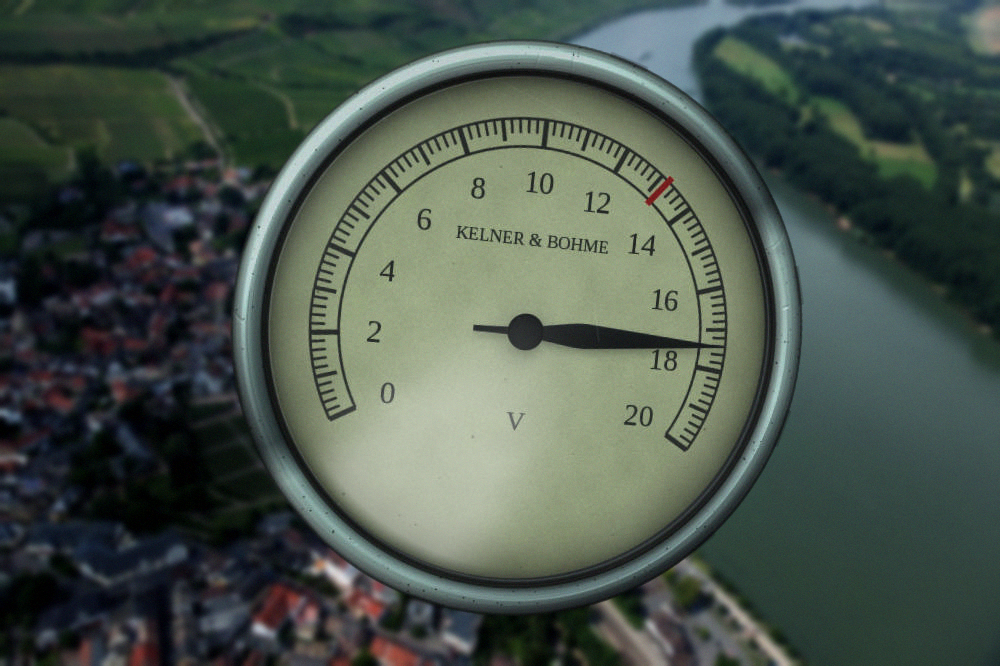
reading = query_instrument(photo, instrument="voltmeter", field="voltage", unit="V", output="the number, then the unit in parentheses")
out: 17.4 (V)
